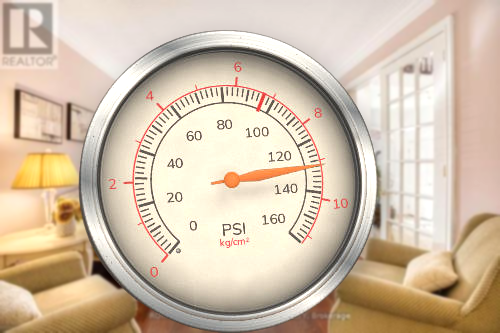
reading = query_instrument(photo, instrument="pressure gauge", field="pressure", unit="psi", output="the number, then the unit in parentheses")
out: 130 (psi)
